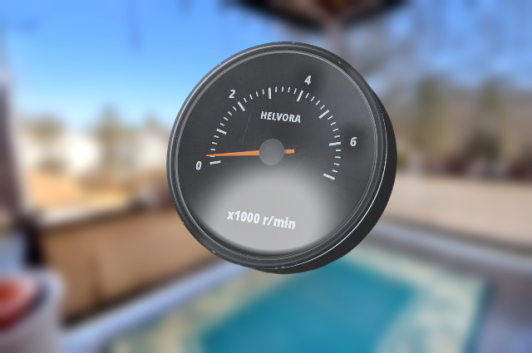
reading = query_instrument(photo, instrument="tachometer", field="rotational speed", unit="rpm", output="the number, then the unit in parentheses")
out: 200 (rpm)
